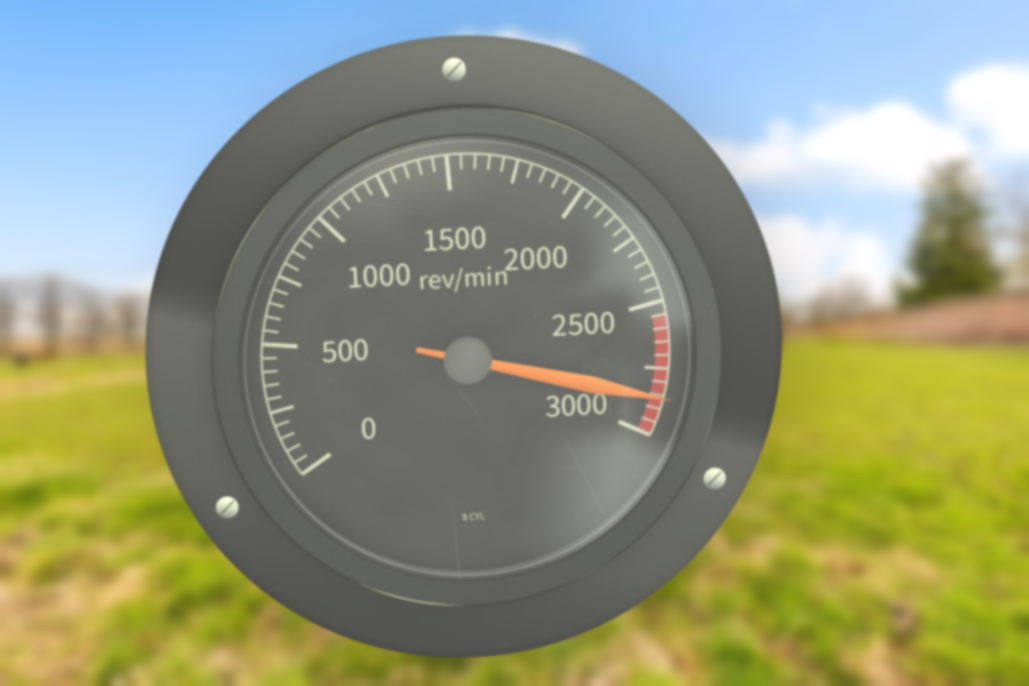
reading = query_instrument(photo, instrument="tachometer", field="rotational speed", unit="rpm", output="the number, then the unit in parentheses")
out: 2850 (rpm)
